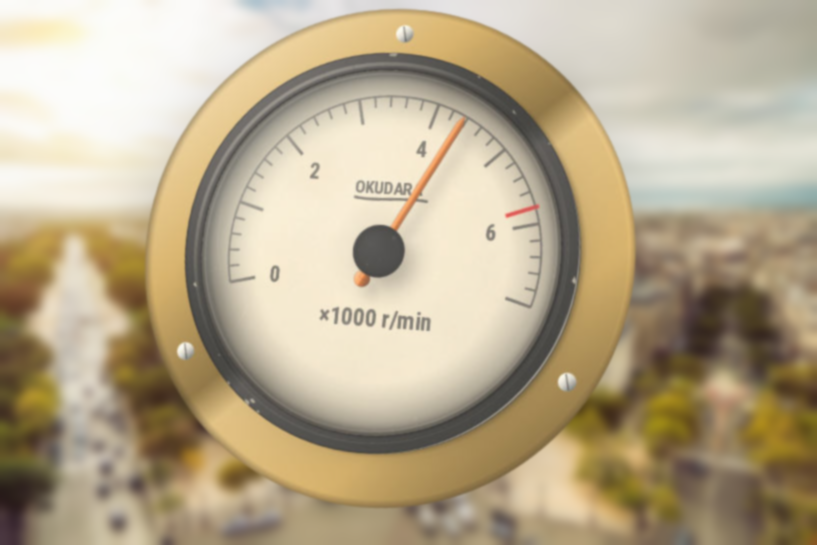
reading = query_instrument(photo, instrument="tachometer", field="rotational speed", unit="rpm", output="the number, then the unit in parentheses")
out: 4400 (rpm)
